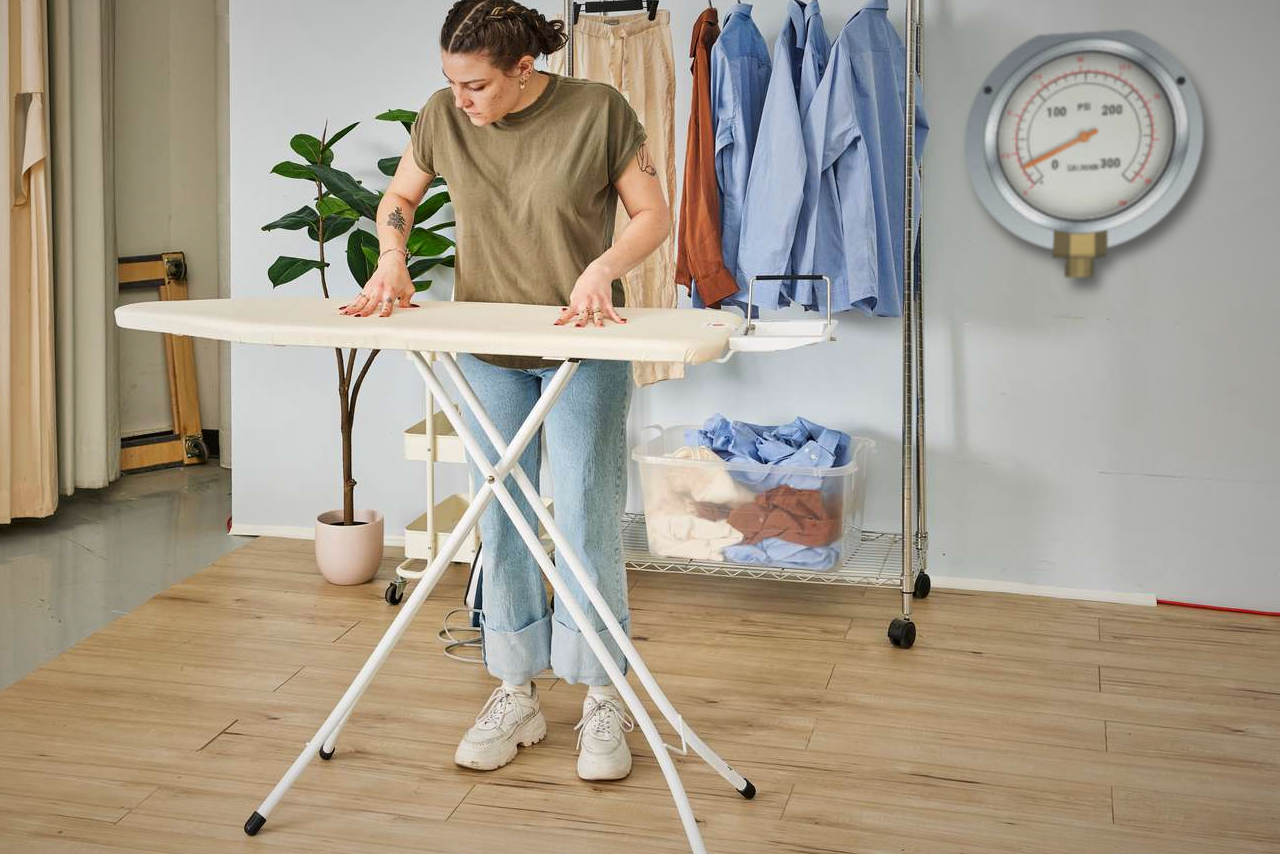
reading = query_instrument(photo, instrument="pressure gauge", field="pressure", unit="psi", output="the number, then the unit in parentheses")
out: 20 (psi)
